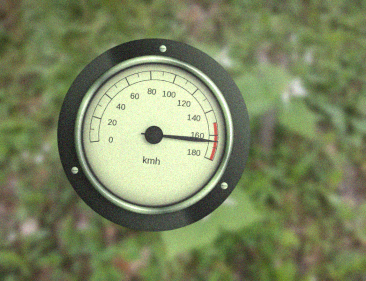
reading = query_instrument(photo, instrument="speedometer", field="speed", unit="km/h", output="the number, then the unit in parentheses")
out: 165 (km/h)
